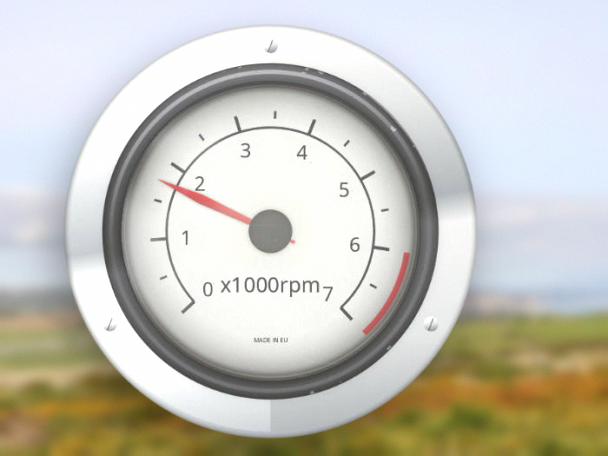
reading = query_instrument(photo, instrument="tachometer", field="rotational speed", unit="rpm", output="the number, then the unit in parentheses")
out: 1750 (rpm)
